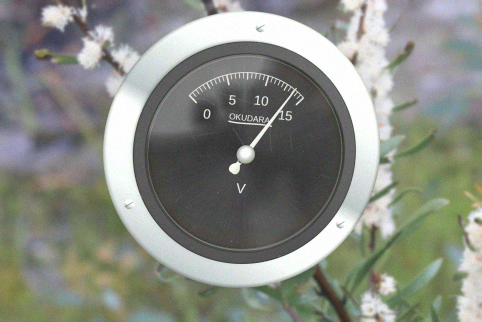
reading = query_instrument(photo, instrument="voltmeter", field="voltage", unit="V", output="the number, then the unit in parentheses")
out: 13.5 (V)
